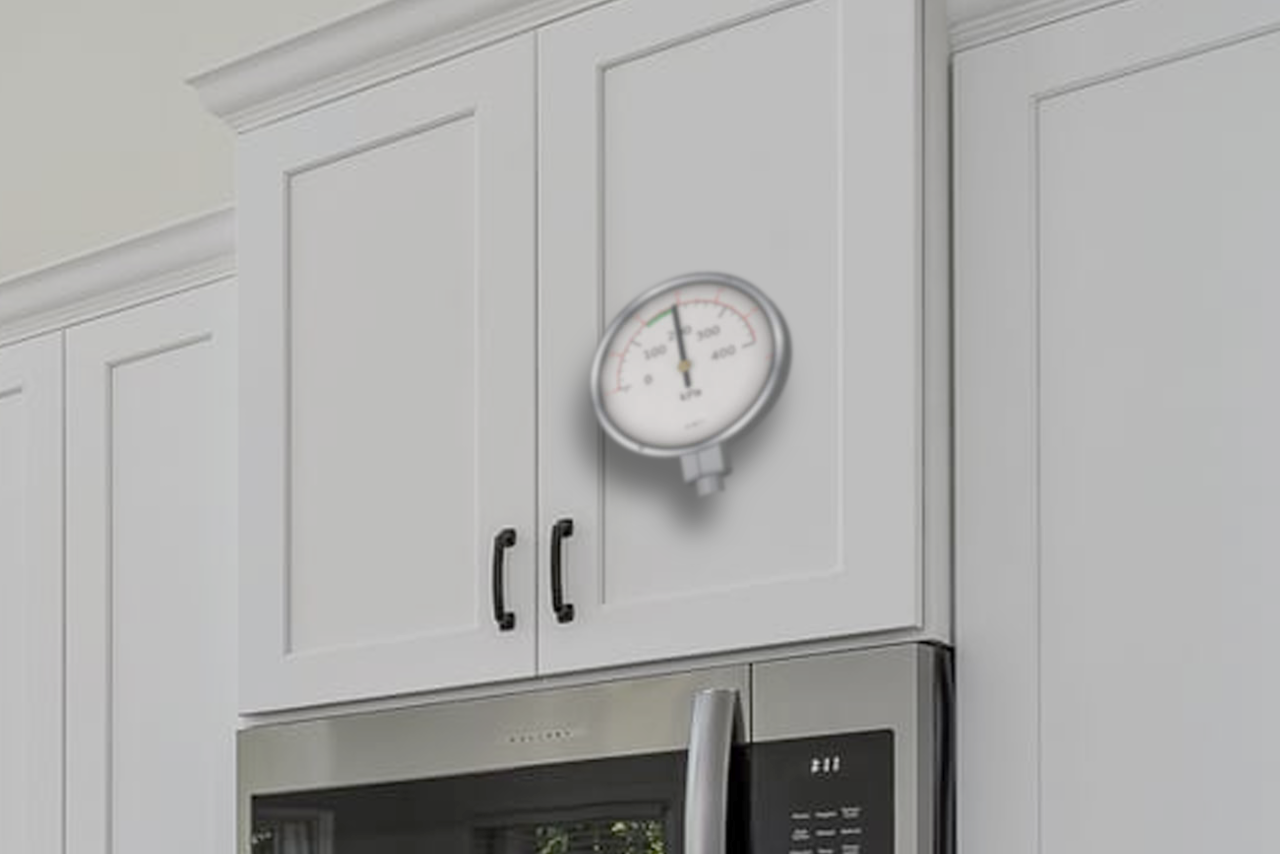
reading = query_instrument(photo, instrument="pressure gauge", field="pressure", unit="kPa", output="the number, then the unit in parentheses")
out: 200 (kPa)
